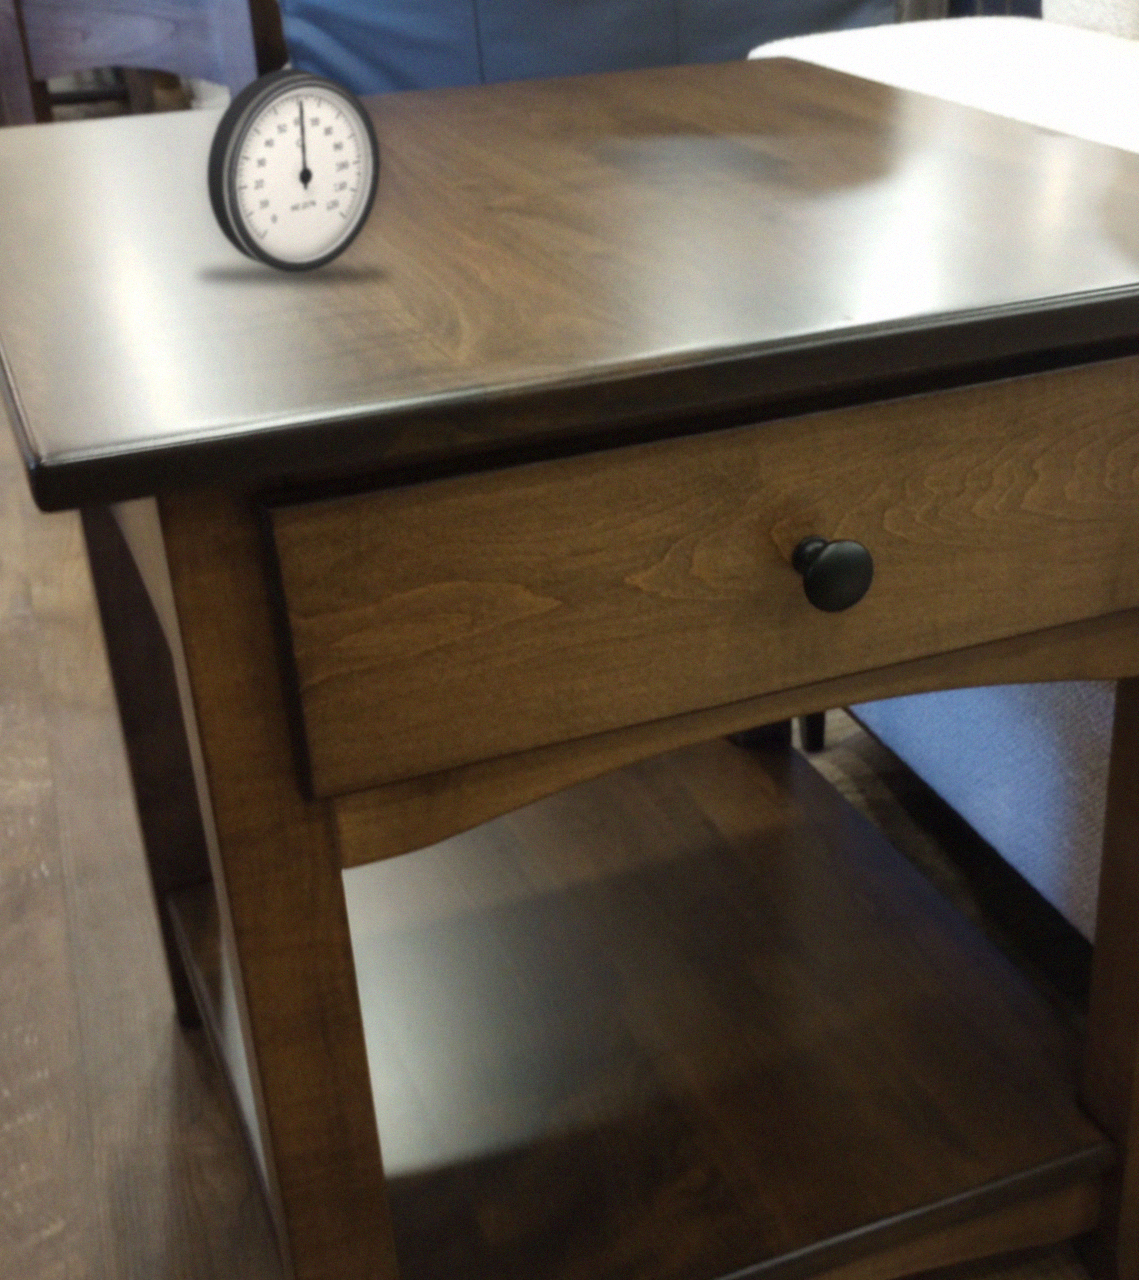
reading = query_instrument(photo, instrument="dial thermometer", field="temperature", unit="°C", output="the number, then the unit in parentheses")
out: 60 (°C)
